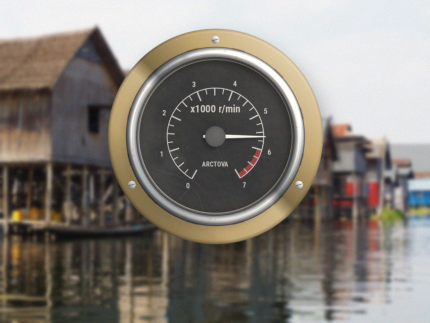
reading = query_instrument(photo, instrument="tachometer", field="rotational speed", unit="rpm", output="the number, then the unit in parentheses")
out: 5625 (rpm)
